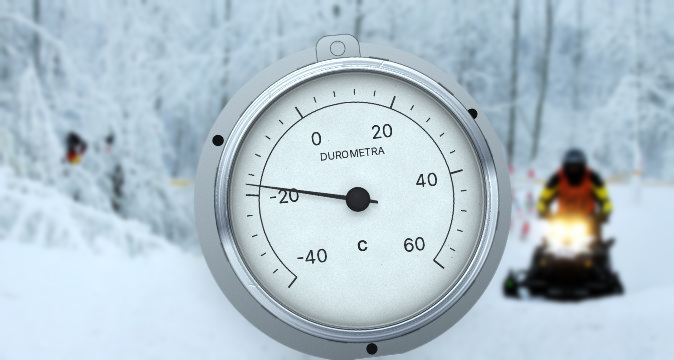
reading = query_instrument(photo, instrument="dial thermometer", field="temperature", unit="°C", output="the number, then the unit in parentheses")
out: -18 (°C)
